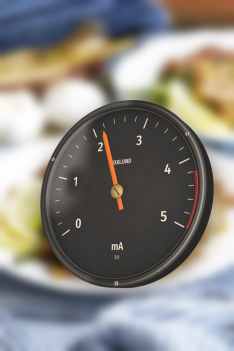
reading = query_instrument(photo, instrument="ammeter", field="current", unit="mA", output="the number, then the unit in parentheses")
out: 2.2 (mA)
